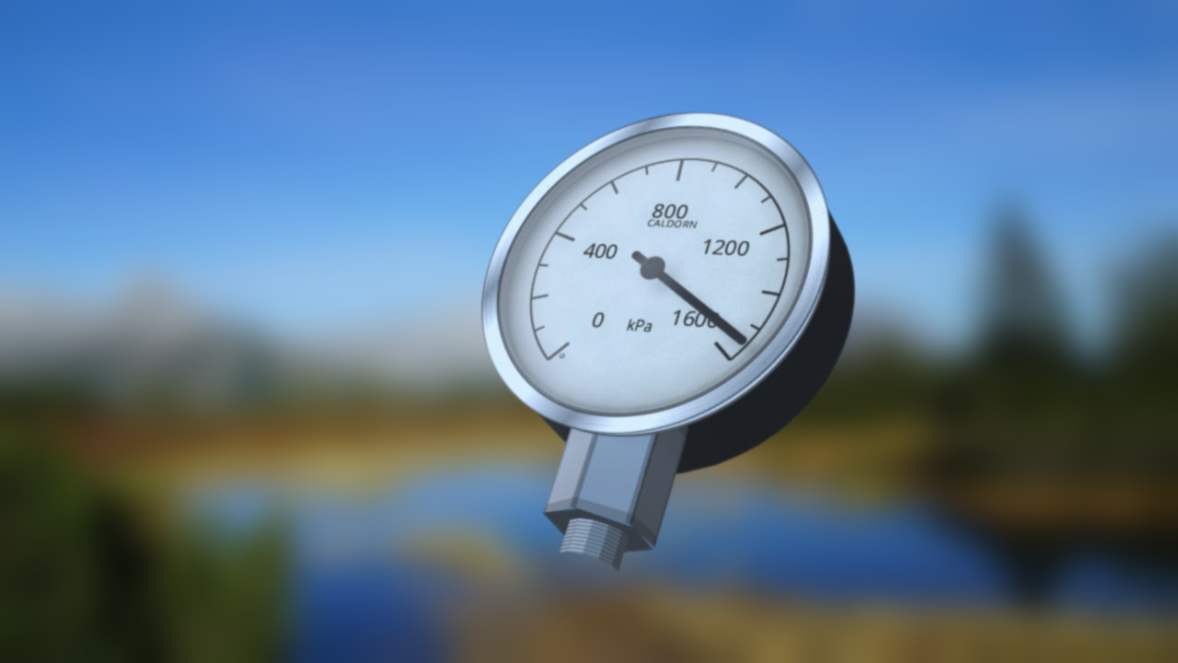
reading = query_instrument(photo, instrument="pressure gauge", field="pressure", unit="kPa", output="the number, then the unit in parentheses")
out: 1550 (kPa)
